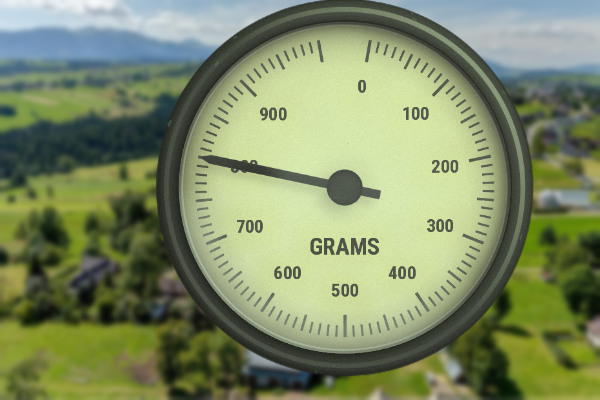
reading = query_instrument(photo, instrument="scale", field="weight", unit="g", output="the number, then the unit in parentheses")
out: 800 (g)
